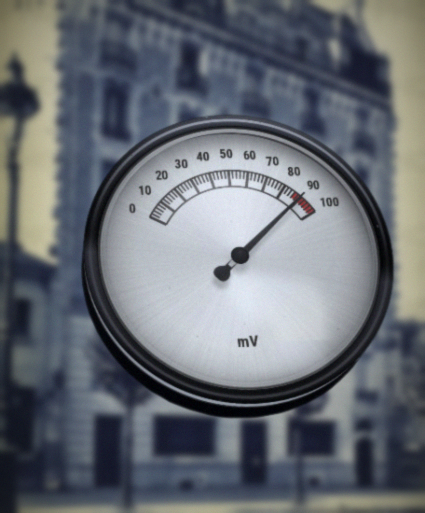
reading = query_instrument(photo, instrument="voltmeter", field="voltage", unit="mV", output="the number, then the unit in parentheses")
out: 90 (mV)
